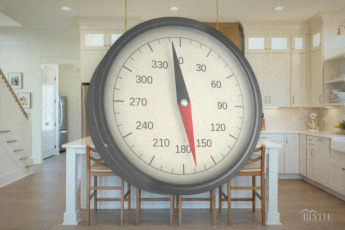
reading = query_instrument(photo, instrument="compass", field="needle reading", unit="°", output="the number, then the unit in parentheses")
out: 170 (°)
